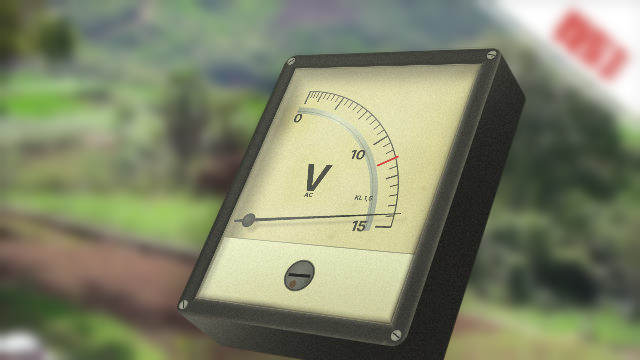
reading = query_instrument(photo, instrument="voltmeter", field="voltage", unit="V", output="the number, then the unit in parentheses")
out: 14.5 (V)
